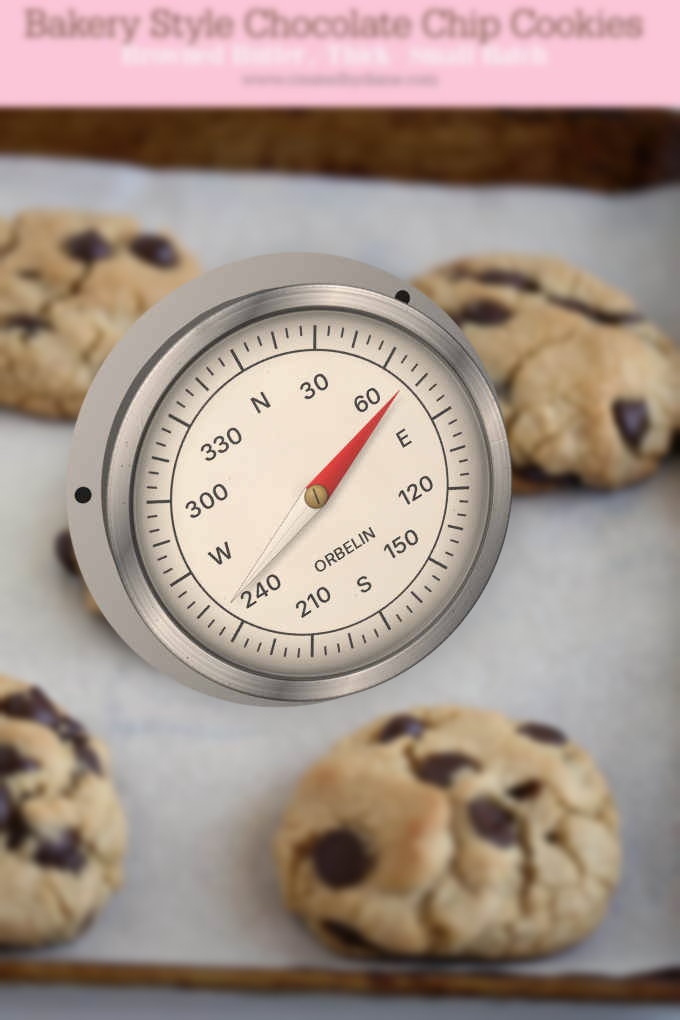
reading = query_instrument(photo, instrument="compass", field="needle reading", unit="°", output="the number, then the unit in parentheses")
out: 70 (°)
